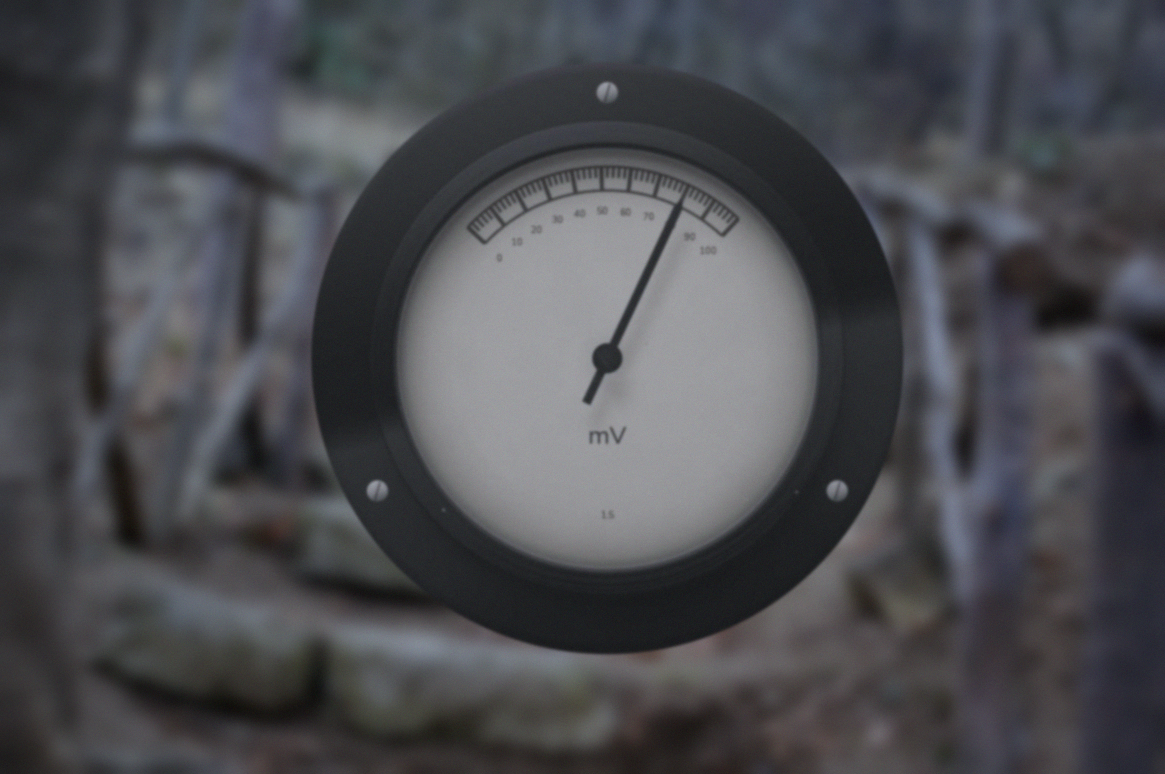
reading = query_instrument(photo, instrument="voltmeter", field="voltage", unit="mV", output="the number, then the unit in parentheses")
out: 80 (mV)
